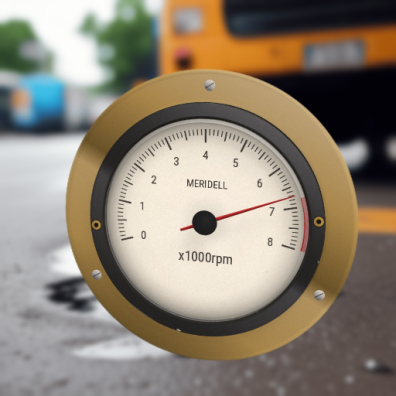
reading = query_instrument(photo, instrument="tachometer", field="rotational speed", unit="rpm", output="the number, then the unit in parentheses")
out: 6700 (rpm)
